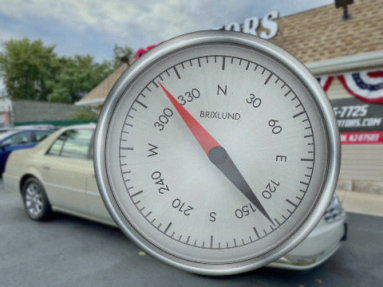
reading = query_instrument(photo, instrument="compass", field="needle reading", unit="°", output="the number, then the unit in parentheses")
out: 317.5 (°)
